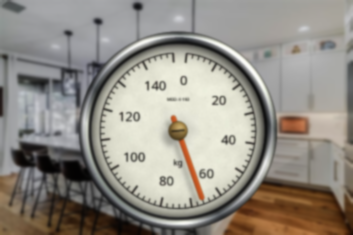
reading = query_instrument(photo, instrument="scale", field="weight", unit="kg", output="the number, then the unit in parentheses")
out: 66 (kg)
